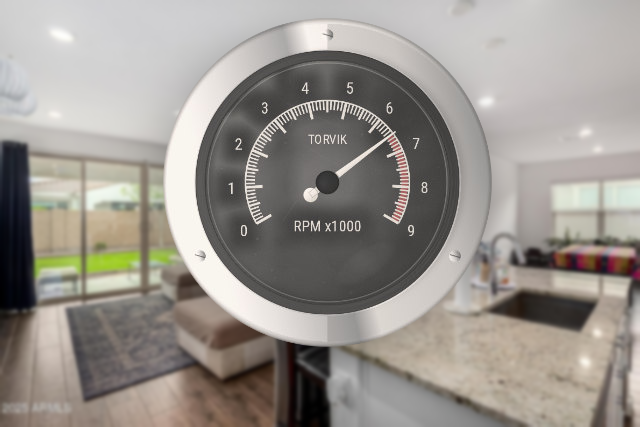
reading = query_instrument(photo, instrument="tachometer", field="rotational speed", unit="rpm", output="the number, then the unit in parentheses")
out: 6500 (rpm)
